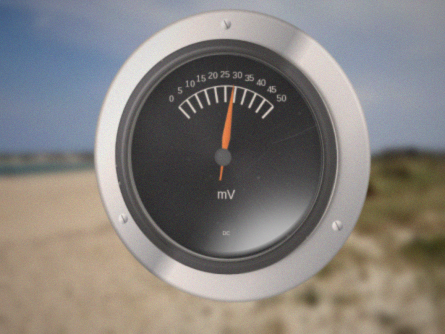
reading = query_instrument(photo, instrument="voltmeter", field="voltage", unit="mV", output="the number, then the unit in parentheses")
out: 30 (mV)
